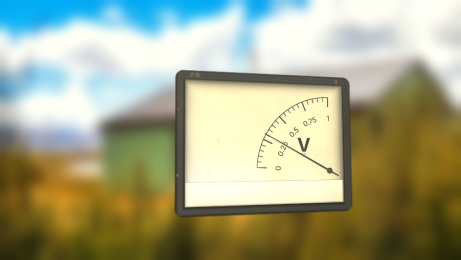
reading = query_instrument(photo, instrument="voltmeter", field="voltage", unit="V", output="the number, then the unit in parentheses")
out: 0.3 (V)
